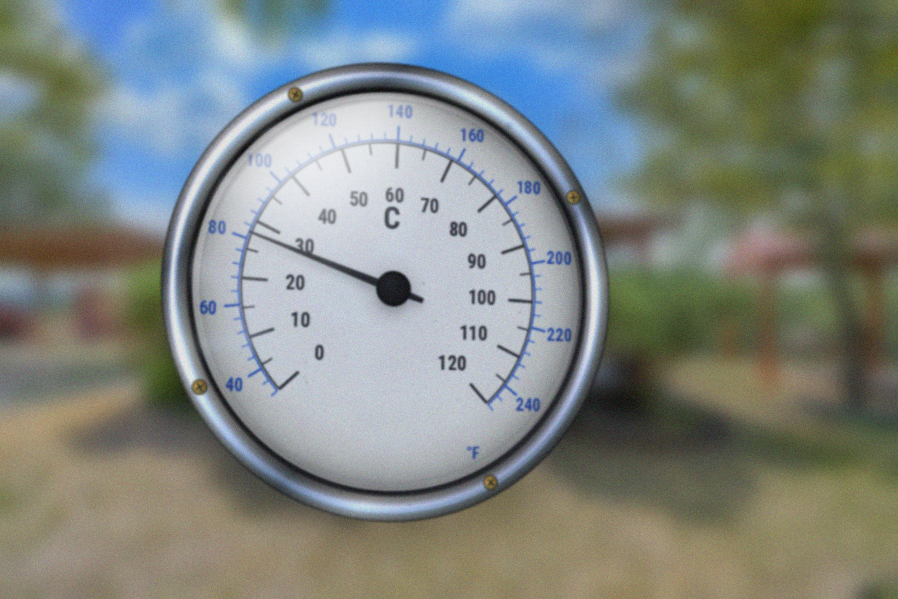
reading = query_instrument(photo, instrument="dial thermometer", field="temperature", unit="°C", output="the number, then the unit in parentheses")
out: 27.5 (°C)
